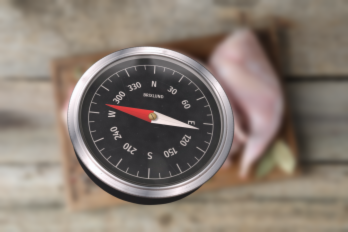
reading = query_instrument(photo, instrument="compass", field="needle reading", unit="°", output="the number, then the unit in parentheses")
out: 280 (°)
